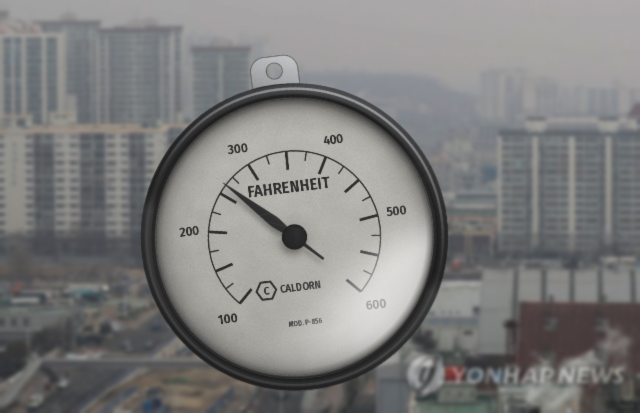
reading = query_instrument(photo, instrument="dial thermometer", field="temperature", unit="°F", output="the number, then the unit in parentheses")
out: 262.5 (°F)
